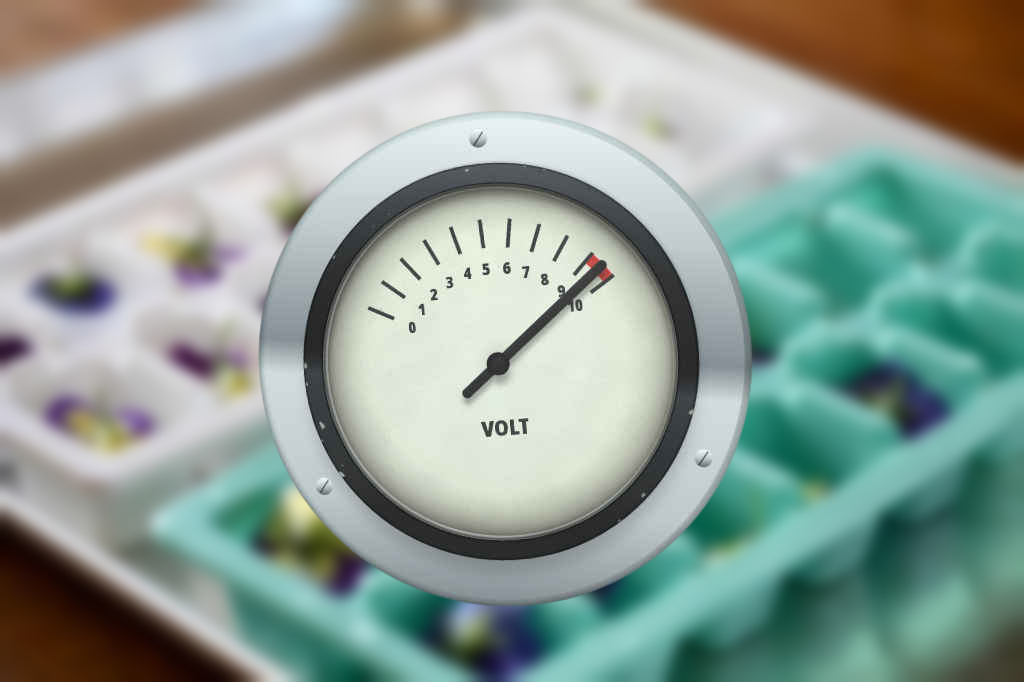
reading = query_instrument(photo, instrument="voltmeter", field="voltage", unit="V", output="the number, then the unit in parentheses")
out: 9.5 (V)
